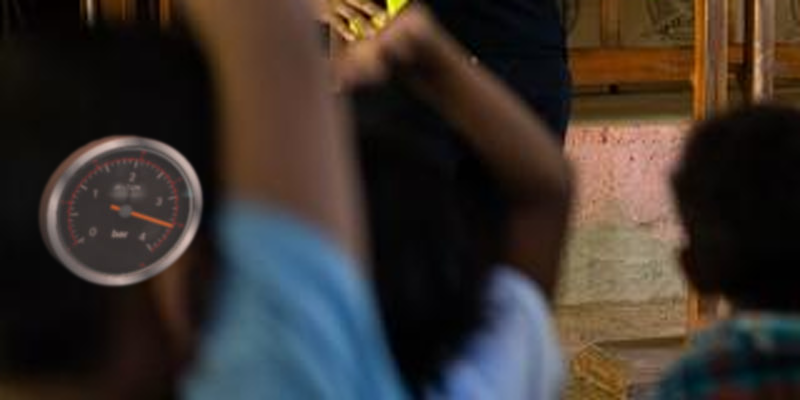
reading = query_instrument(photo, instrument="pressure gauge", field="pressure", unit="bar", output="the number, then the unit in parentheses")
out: 3.5 (bar)
